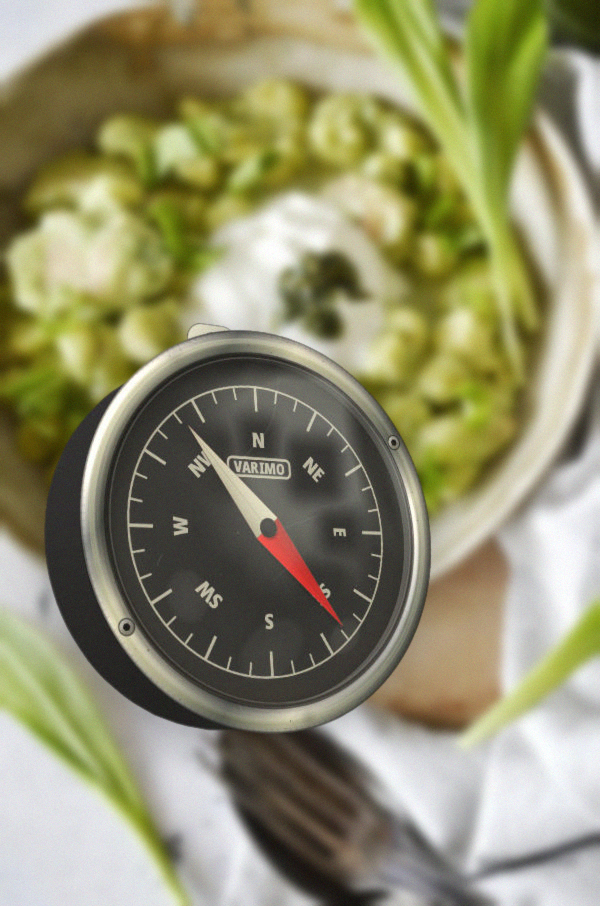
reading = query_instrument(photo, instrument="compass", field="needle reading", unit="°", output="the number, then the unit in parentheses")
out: 140 (°)
